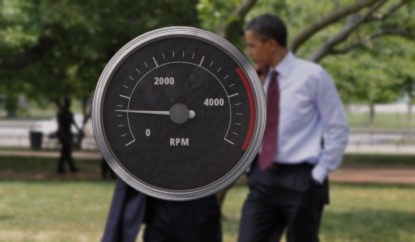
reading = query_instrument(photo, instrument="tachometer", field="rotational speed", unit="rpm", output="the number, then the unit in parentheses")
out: 700 (rpm)
